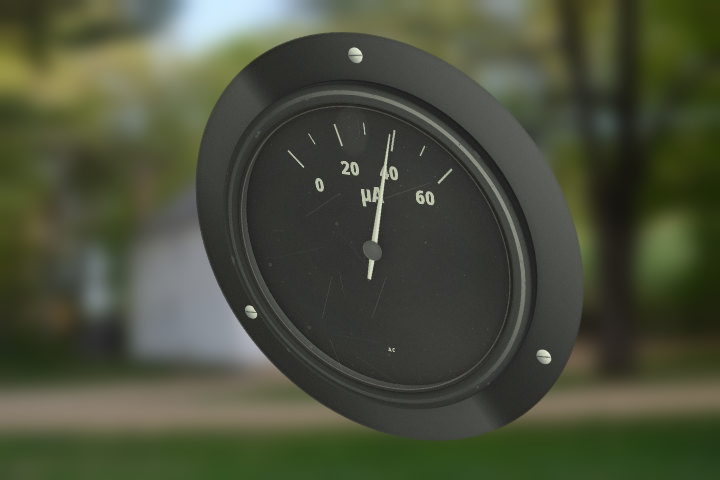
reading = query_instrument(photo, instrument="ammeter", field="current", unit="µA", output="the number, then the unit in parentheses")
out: 40 (µA)
